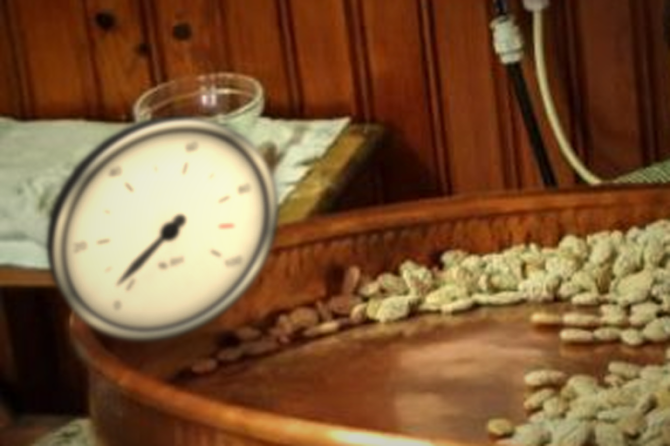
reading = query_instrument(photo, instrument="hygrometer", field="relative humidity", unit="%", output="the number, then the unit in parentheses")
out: 5 (%)
